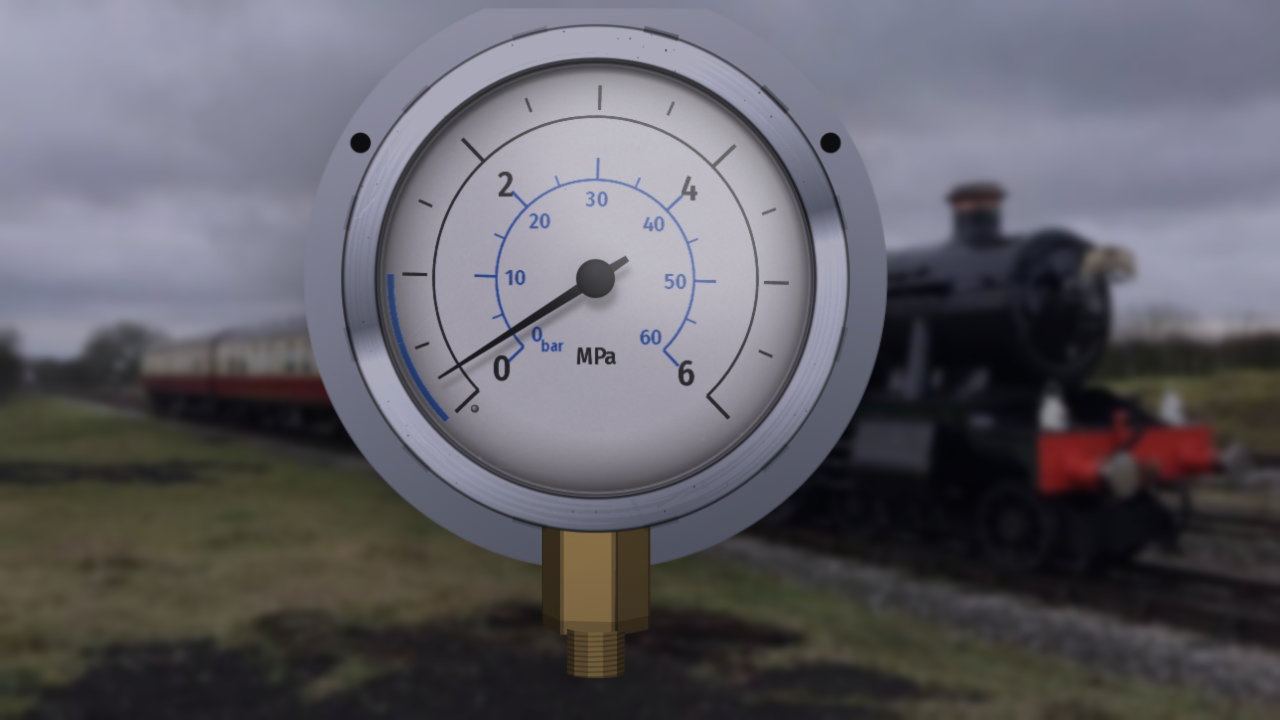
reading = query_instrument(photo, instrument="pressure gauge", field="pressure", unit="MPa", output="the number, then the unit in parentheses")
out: 0.25 (MPa)
